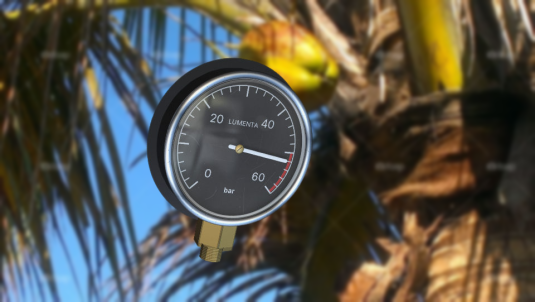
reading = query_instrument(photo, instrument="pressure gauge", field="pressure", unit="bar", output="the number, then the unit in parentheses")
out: 52 (bar)
